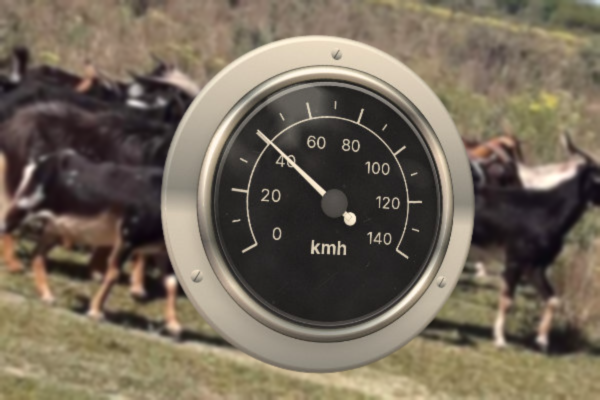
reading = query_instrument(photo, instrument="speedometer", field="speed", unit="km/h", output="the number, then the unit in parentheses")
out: 40 (km/h)
